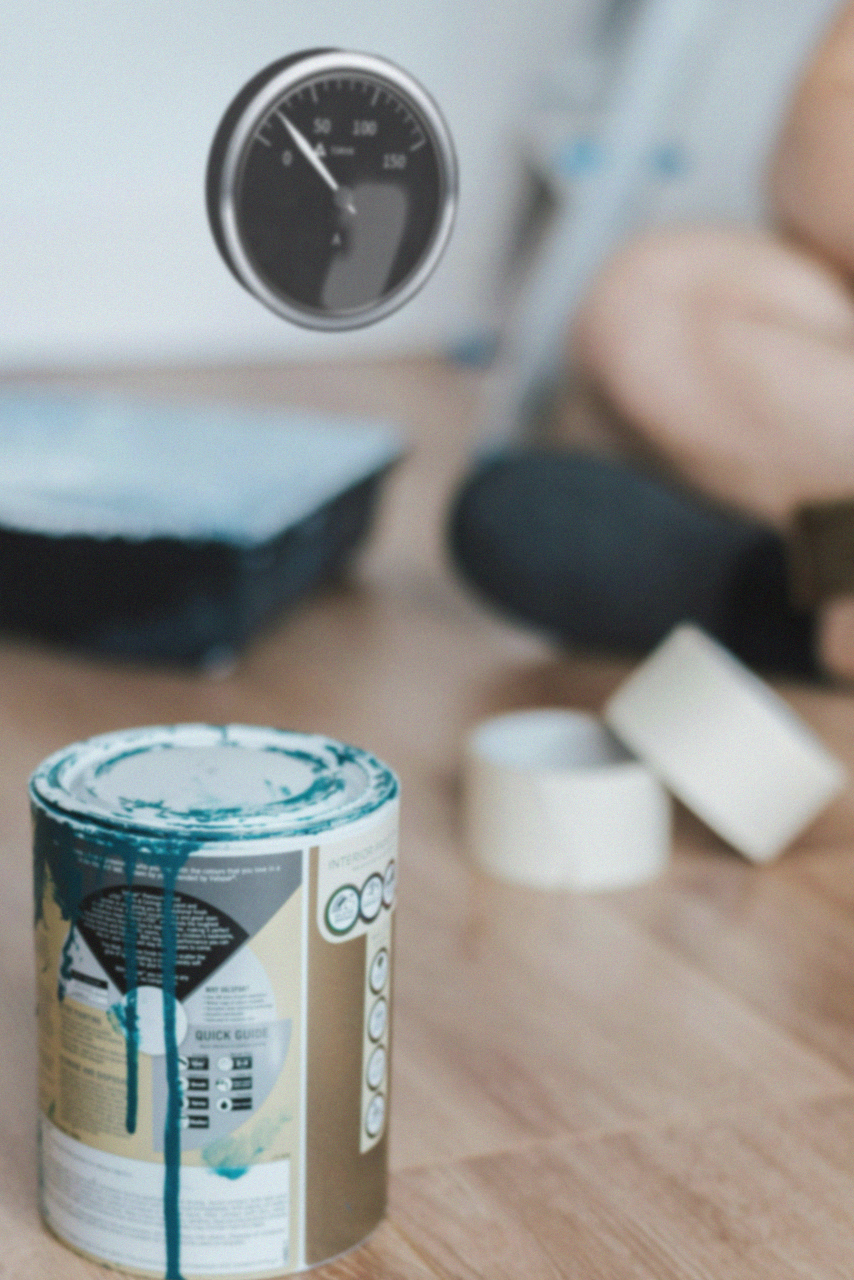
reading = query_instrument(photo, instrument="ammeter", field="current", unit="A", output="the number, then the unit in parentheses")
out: 20 (A)
